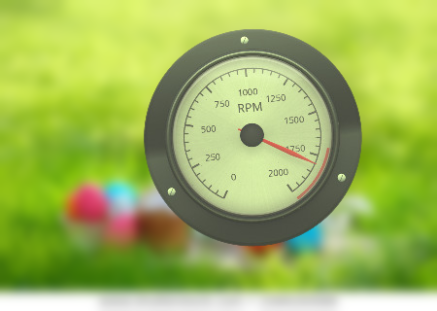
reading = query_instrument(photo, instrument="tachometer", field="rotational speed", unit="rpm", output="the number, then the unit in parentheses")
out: 1800 (rpm)
